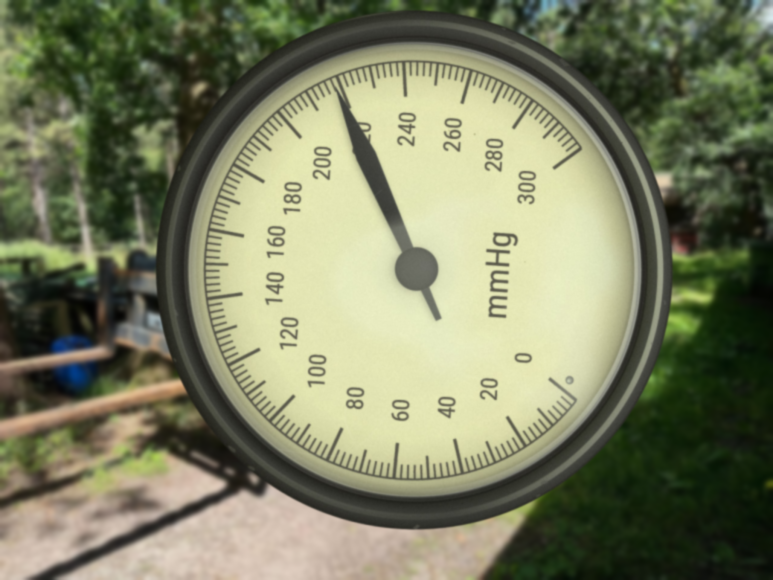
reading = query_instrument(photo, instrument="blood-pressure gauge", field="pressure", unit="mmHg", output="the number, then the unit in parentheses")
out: 218 (mmHg)
